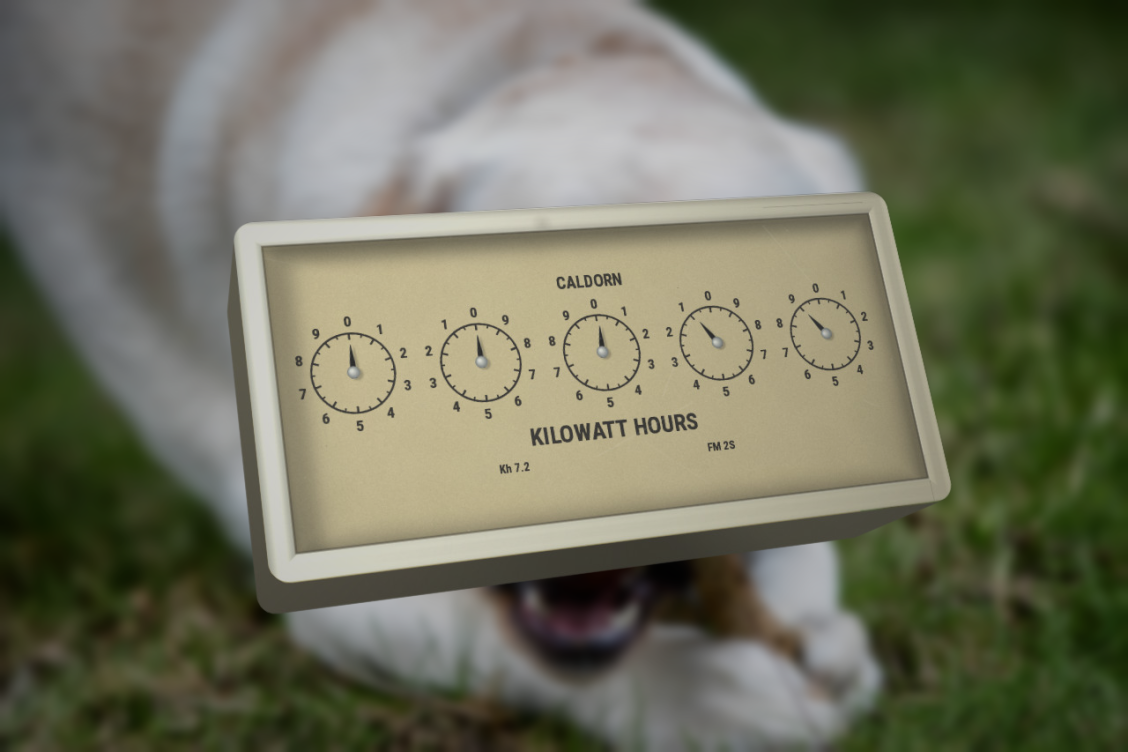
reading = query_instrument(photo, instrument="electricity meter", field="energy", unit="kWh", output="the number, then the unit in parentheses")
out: 9 (kWh)
